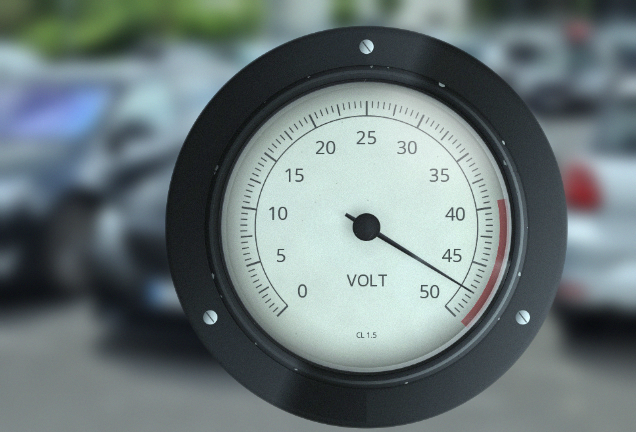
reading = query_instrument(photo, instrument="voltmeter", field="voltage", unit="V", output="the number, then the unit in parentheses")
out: 47.5 (V)
